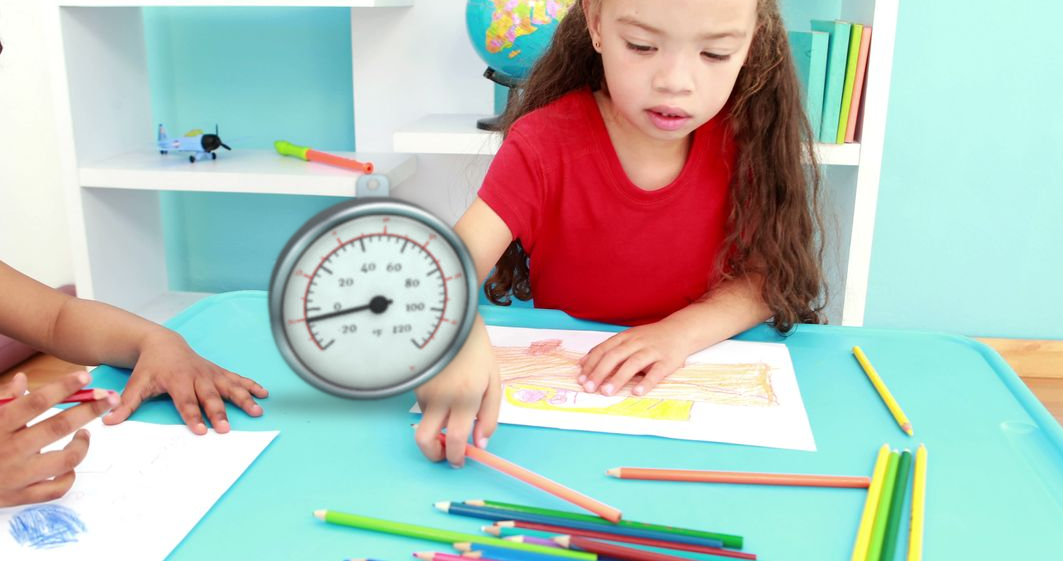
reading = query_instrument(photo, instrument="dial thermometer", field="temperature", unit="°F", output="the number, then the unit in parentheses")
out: -4 (°F)
